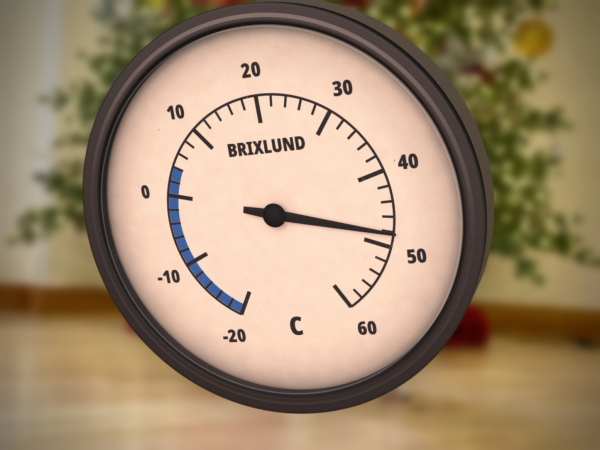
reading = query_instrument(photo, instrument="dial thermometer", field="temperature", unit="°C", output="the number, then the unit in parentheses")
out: 48 (°C)
